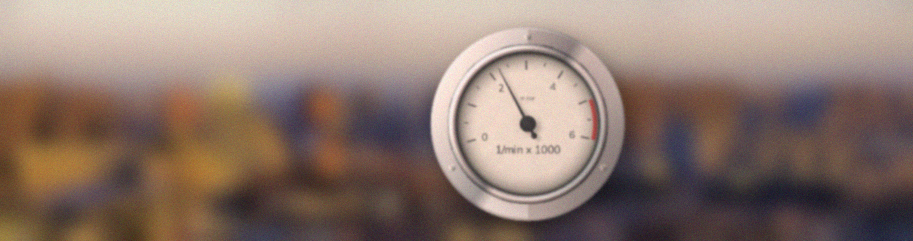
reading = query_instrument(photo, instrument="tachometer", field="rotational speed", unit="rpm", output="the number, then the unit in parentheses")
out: 2250 (rpm)
